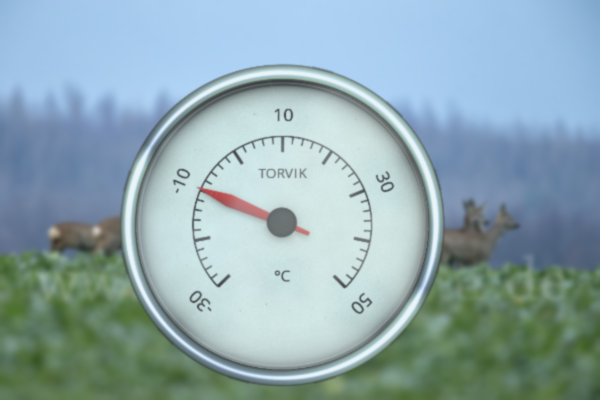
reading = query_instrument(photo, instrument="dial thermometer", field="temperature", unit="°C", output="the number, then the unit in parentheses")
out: -10 (°C)
